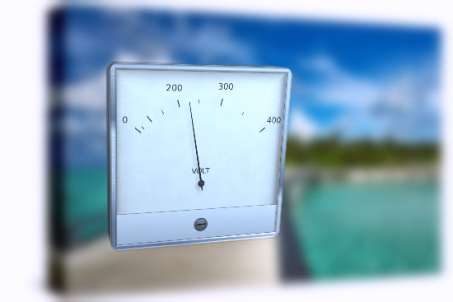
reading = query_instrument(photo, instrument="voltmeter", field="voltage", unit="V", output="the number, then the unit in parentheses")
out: 225 (V)
